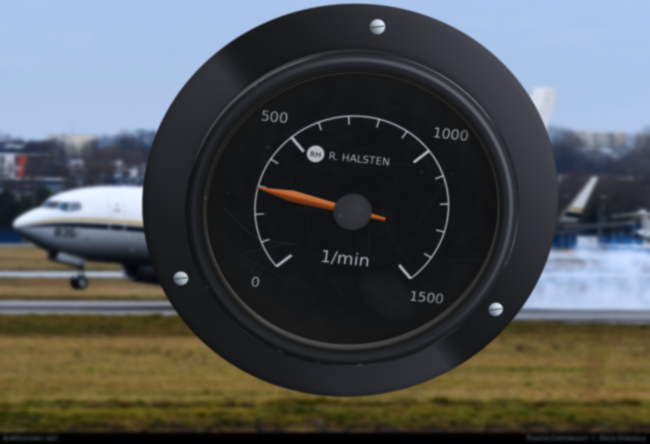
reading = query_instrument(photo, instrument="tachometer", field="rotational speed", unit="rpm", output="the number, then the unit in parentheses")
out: 300 (rpm)
